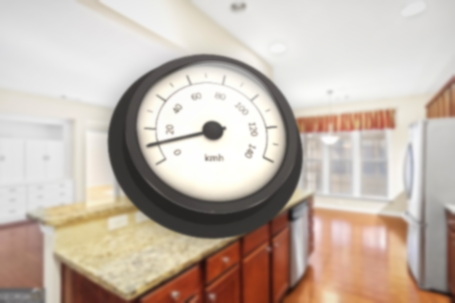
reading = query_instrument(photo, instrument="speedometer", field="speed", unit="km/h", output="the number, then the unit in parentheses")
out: 10 (km/h)
